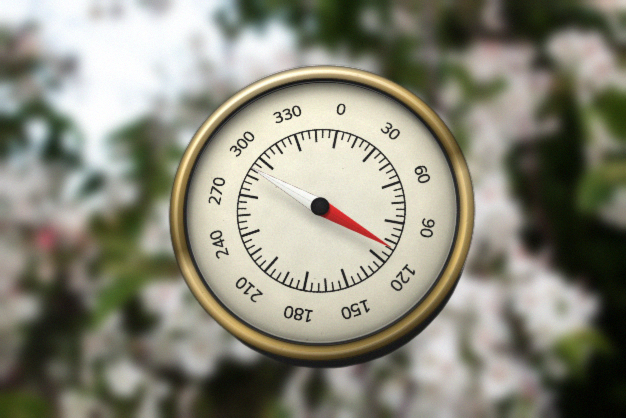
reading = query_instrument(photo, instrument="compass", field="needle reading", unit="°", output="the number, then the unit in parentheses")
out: 110 (°)
